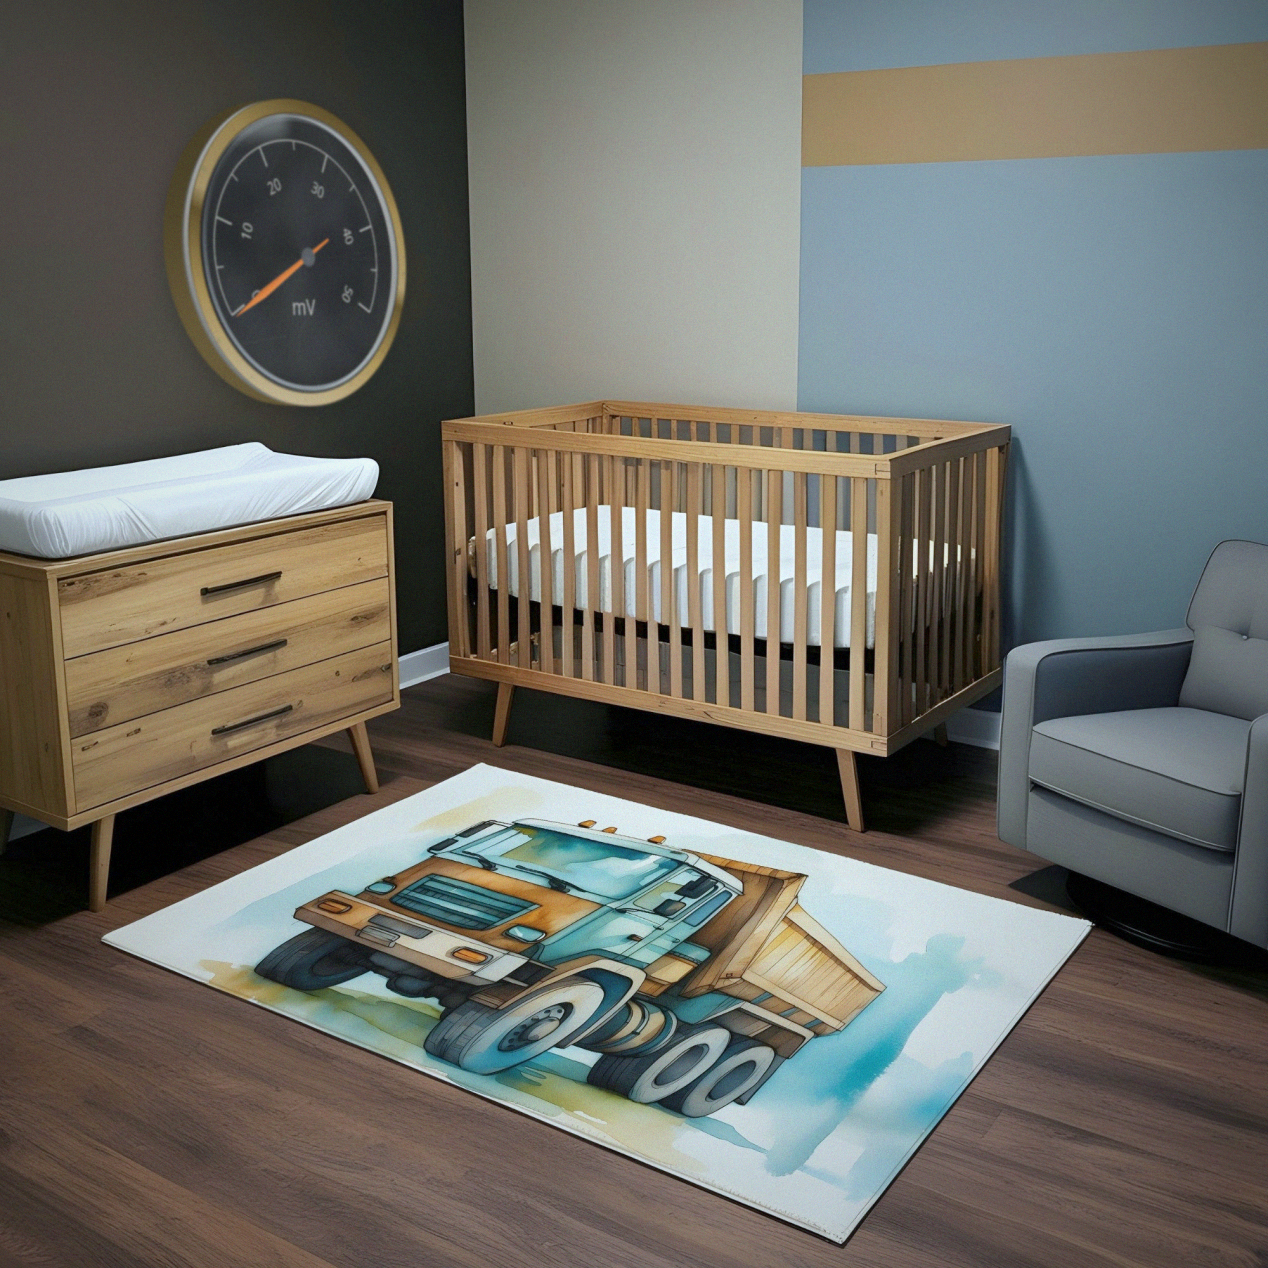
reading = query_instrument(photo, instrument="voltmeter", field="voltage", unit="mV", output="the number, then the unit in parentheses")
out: 0 (mV)
